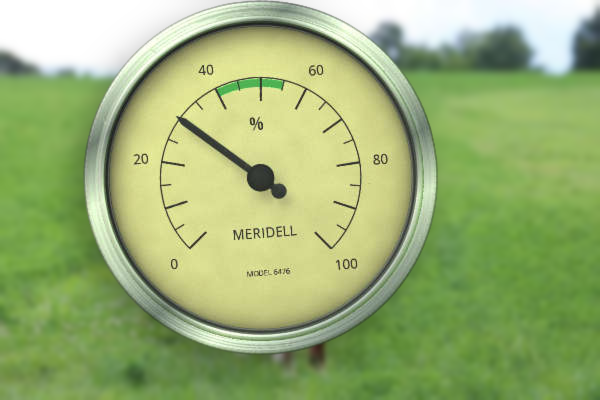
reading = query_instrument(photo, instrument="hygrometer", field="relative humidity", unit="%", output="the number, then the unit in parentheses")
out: 30 (%)
